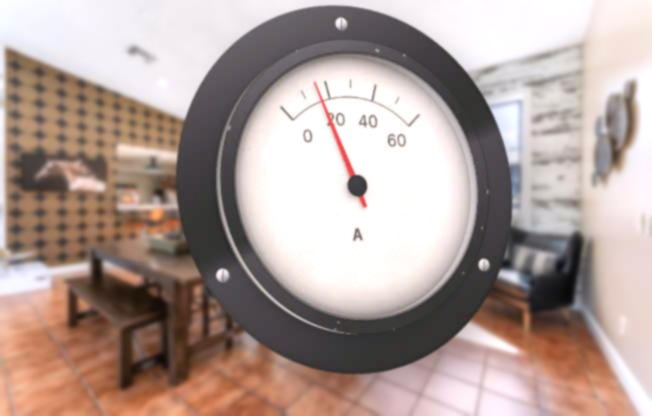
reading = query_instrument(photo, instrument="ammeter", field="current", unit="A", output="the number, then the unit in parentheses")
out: 15 (A)
